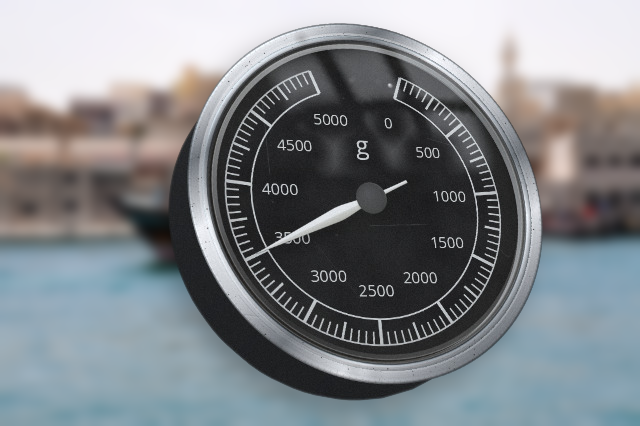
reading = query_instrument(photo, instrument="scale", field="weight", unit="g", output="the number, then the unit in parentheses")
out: 3500 (g)
